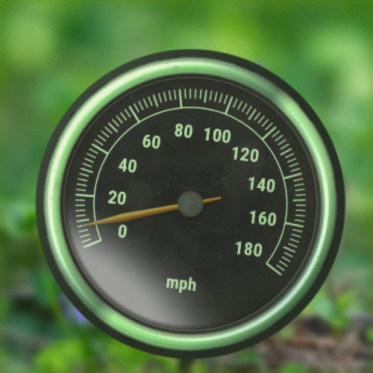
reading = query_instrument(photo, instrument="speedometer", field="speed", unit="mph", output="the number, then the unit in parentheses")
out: 8 (mph)
